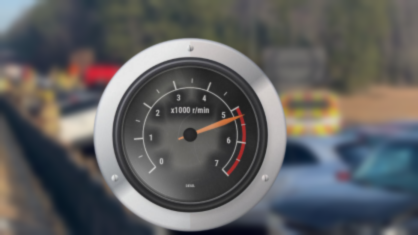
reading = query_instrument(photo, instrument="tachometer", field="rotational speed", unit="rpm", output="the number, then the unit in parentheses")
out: 5250 (rpm)
